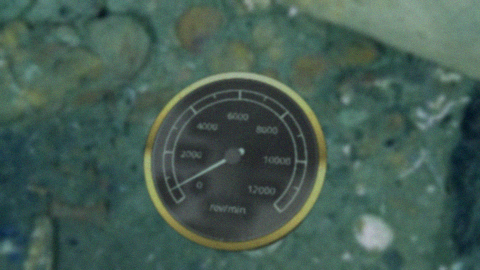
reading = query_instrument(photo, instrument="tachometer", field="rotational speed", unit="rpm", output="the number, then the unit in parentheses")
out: 500 (rpm)
